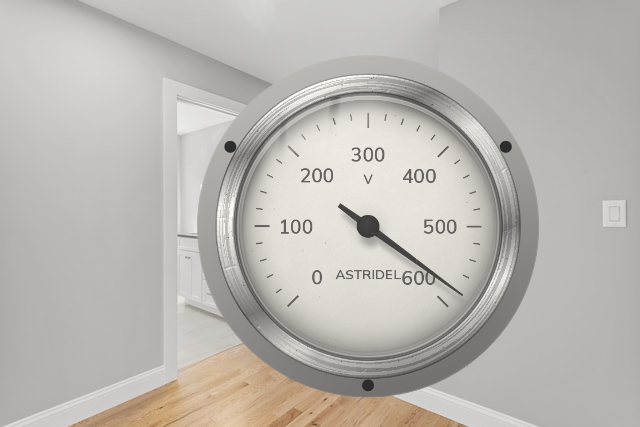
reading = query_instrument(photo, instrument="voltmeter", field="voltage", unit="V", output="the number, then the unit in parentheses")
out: 580 (V)
